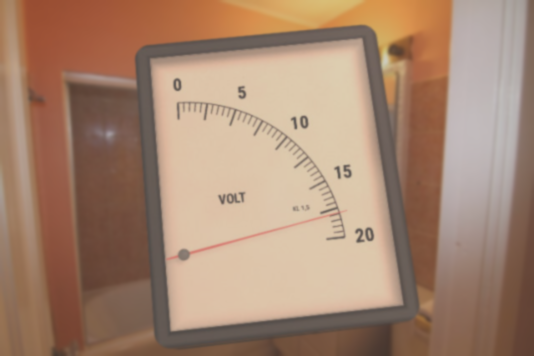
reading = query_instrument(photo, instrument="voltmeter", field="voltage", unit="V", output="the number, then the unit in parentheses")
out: 18 (V)
